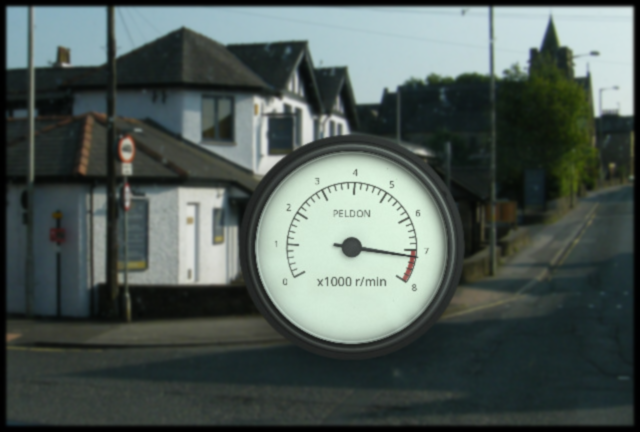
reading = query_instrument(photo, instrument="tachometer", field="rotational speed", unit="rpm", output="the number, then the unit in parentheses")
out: 7200 (rpm)
